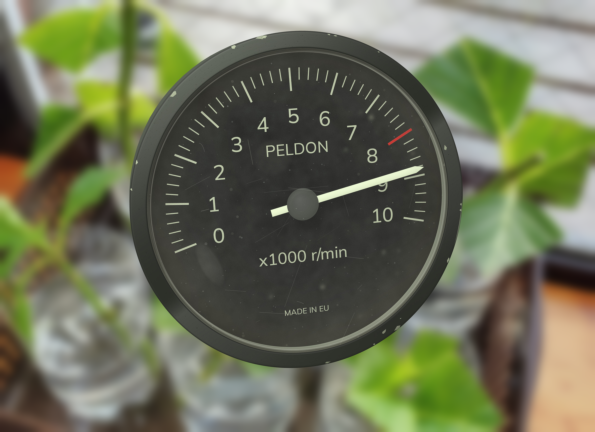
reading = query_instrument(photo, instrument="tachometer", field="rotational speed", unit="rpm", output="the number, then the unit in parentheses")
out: 8800 (rpm)
